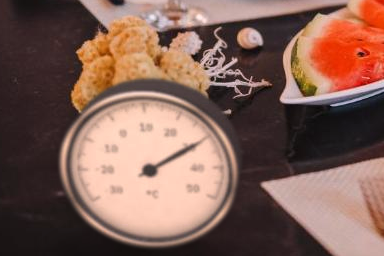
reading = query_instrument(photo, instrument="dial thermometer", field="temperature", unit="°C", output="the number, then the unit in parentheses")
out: 30 (°C)
